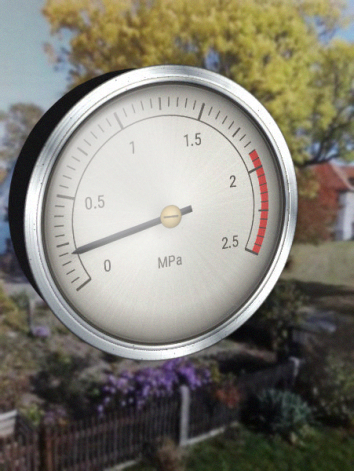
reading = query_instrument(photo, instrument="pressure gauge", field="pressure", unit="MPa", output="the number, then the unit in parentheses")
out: 0.2 (MPa)
